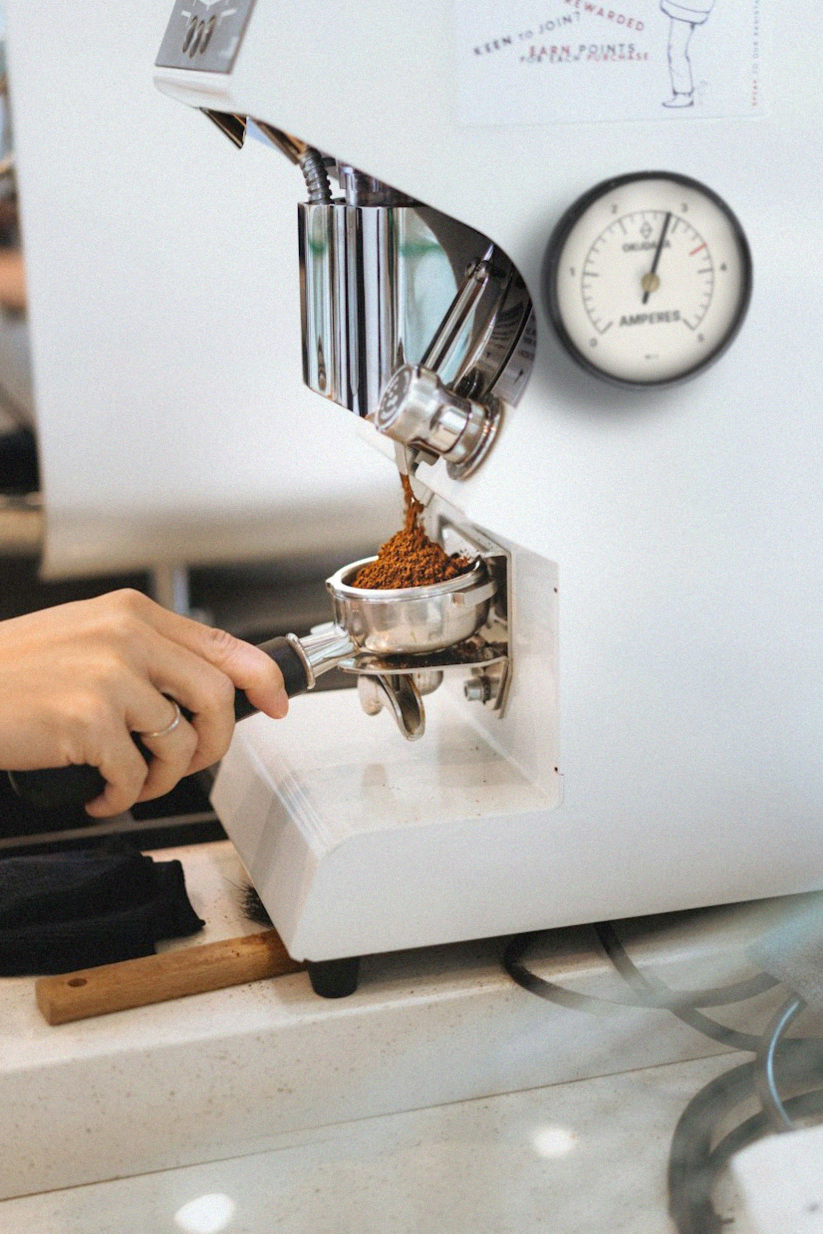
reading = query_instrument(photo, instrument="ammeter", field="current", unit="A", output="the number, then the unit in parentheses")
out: 2.8 (A)
